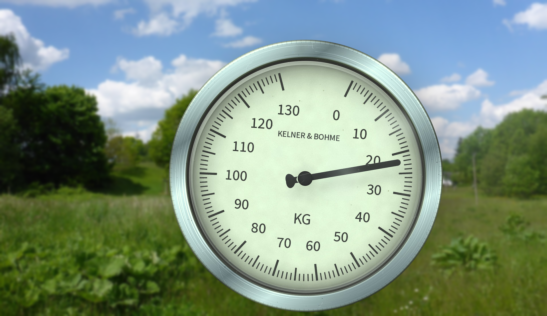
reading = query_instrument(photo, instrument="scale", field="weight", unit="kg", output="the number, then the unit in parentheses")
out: 22 (kg)
